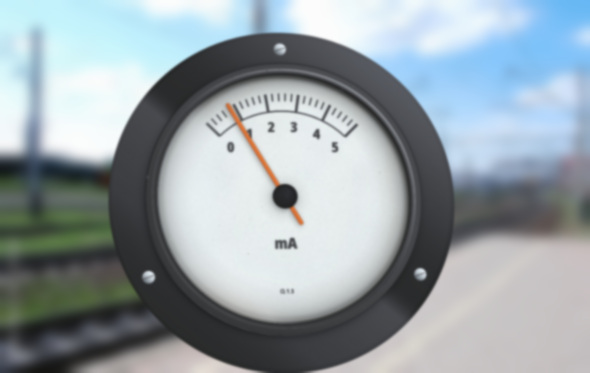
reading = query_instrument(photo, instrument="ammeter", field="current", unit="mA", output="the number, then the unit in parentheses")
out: 0.8 (mA)
